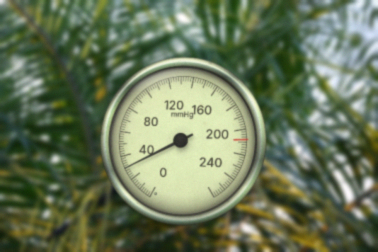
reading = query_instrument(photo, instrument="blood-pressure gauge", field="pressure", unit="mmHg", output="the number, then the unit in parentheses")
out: 30 (mmHg)
